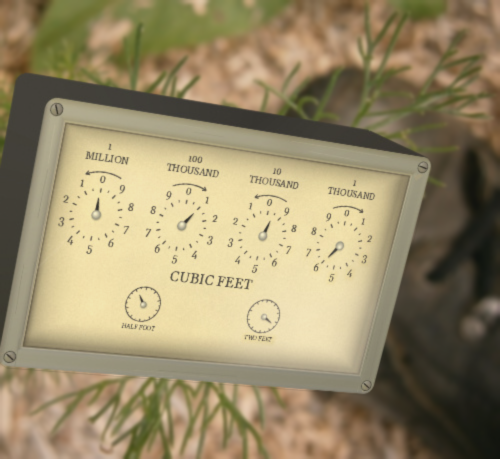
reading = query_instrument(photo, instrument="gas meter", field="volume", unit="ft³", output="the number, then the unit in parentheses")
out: 9600 (ft³)
